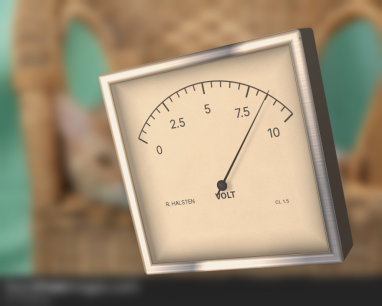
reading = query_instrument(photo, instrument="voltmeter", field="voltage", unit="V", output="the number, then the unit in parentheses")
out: 8.5 (V)
